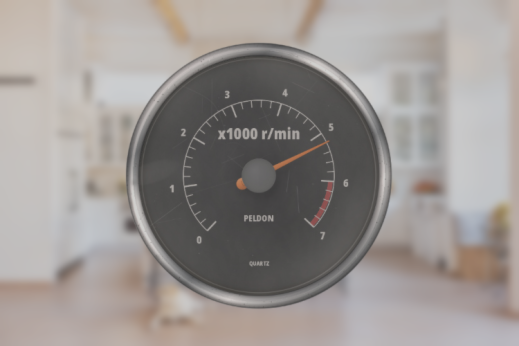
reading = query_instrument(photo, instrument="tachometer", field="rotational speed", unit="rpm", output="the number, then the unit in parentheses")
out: 5200 (rpm)
